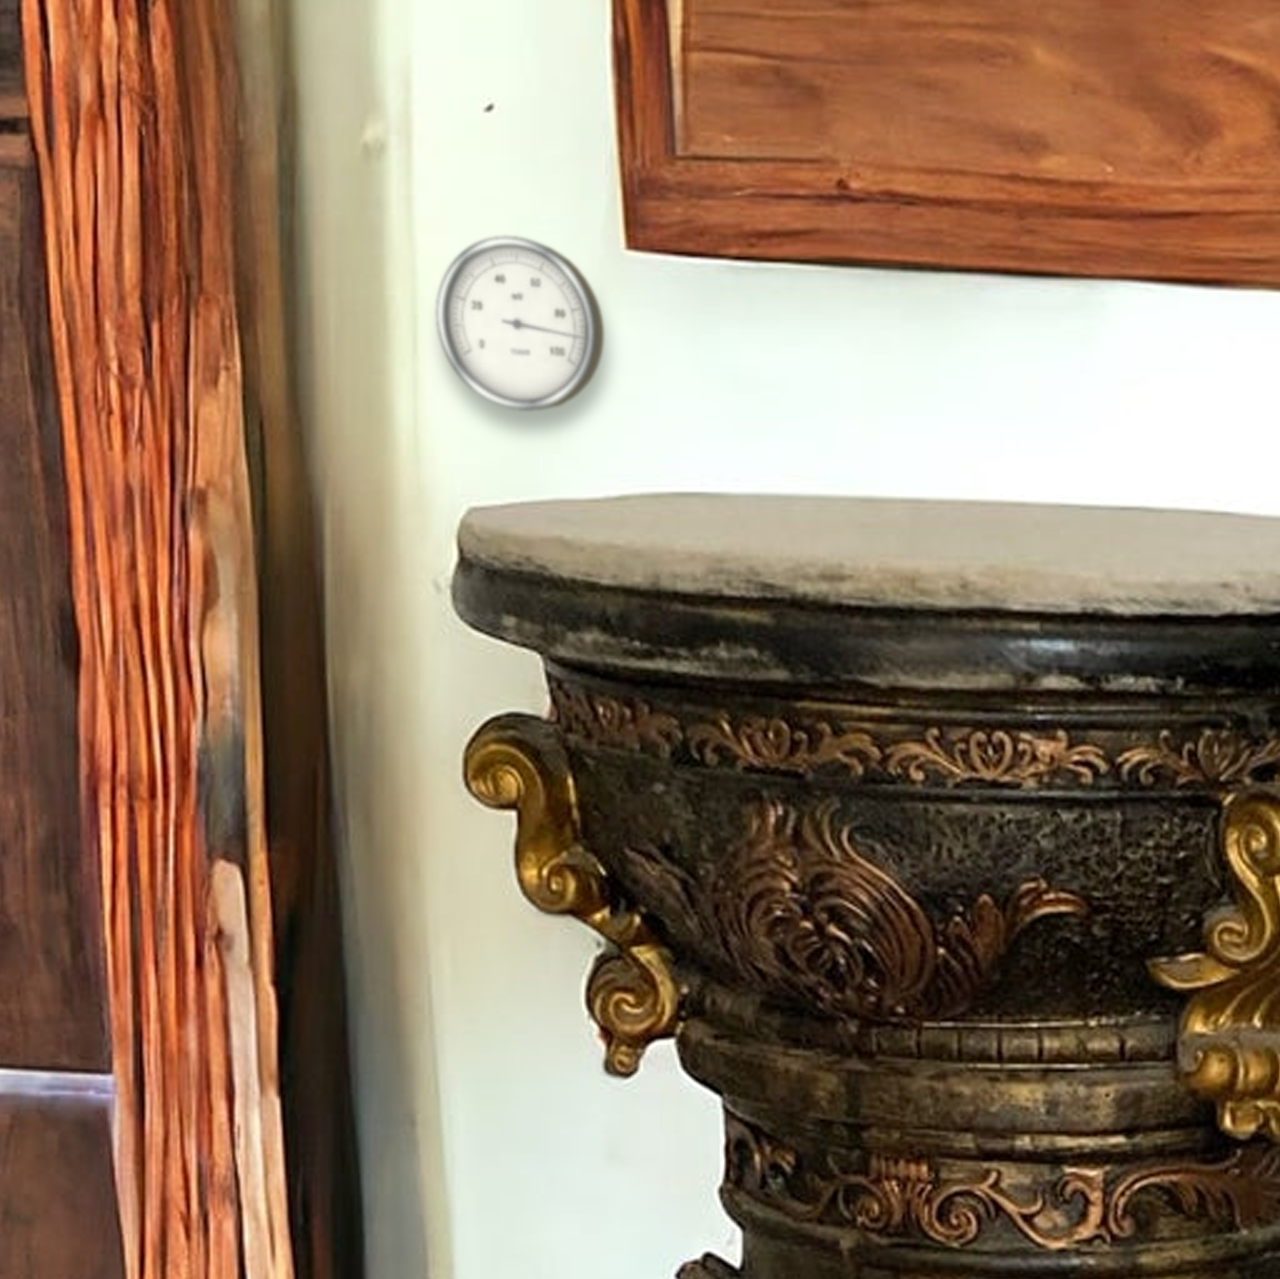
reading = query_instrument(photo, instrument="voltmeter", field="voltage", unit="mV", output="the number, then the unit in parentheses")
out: 90 (mV)
